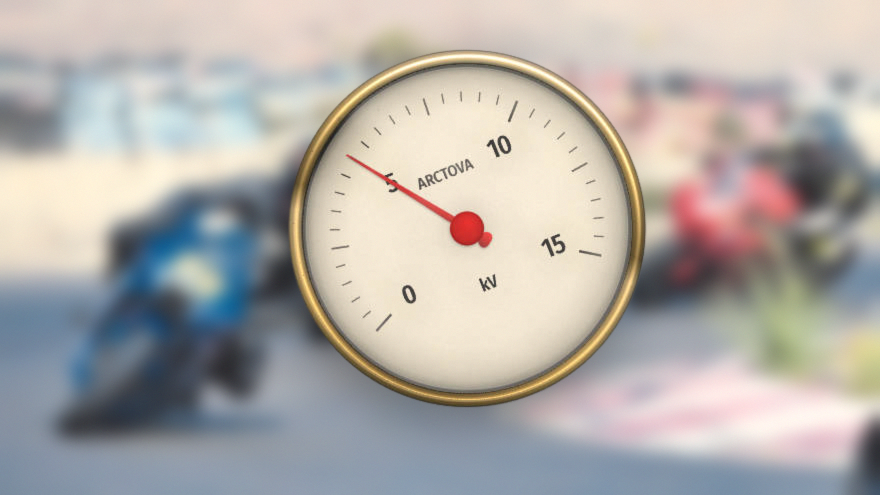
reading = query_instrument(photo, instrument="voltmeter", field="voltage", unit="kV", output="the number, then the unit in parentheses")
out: 5 (kV)
